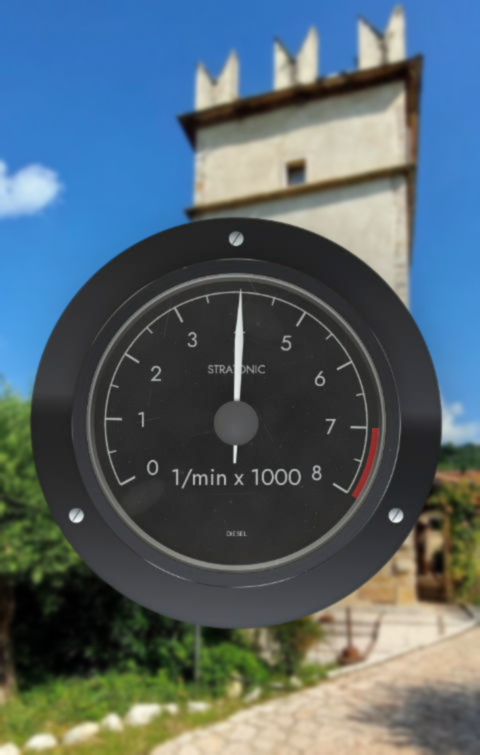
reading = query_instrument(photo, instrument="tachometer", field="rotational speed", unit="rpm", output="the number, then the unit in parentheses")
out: 4000 (rpm)
